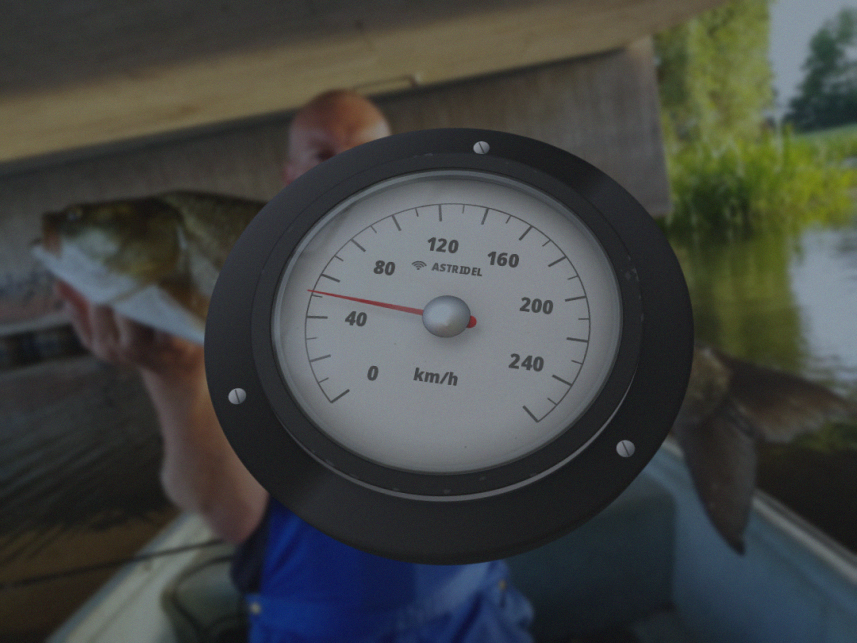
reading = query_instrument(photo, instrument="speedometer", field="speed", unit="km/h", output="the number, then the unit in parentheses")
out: 50 (km/h)
